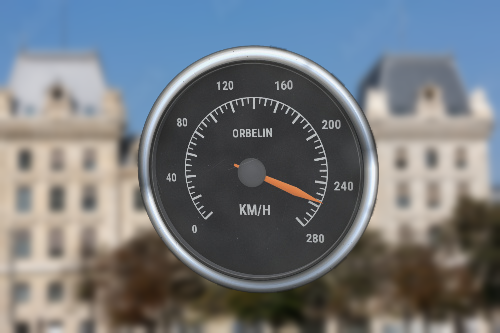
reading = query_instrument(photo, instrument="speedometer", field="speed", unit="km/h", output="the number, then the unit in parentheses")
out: 255 (km/h)
